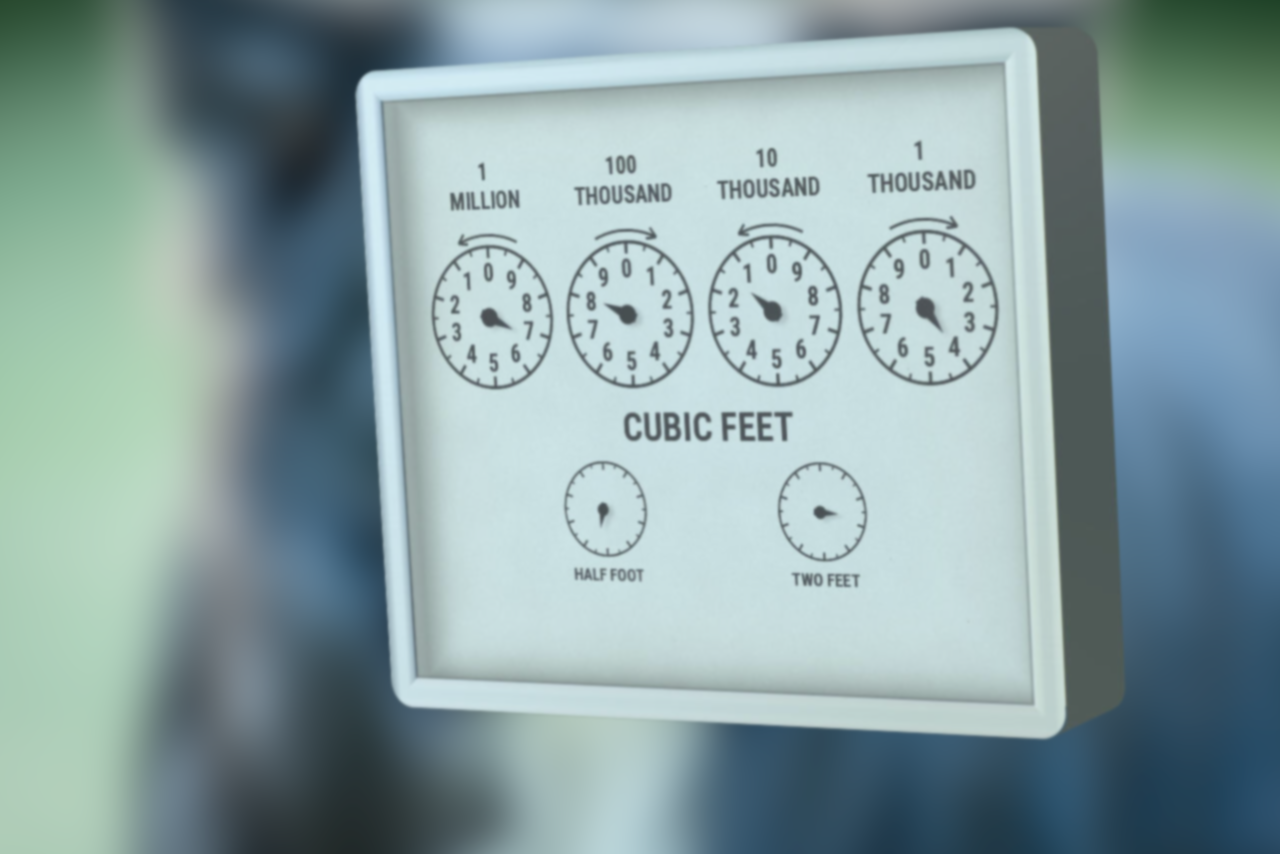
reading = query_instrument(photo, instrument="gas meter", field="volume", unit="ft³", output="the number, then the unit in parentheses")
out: 681400 (ft³)
